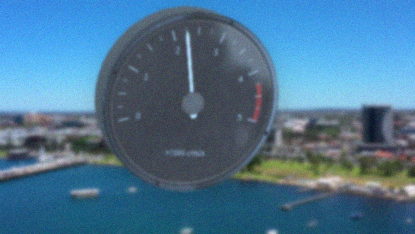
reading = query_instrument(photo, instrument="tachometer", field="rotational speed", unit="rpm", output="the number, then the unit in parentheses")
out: 2250 (rpm)
